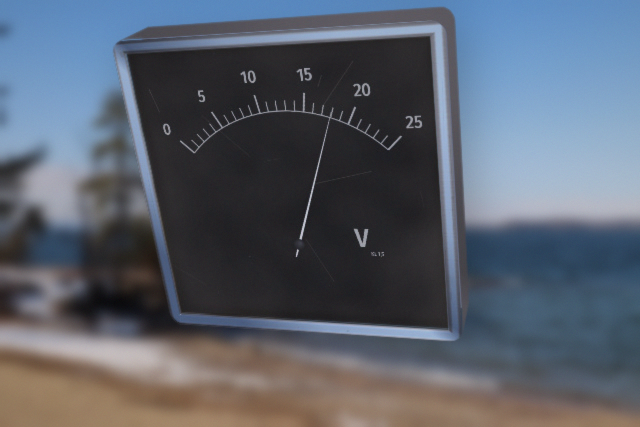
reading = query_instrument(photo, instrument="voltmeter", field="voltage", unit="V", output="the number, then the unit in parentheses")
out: 18 (V)
